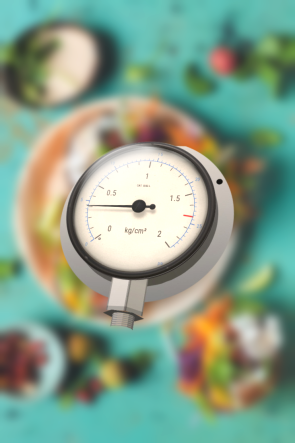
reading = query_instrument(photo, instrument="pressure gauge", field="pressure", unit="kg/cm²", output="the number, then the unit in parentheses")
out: 0.3 (kg/cm²)
